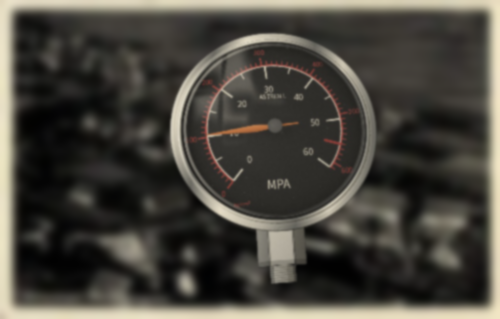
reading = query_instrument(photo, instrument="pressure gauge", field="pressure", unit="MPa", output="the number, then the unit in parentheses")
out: 10 (MPa)
